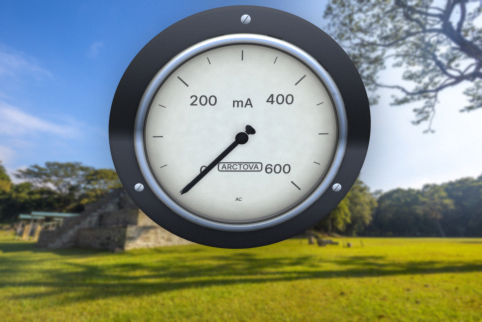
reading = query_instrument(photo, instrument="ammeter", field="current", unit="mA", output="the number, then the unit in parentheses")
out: 0 (mA)
